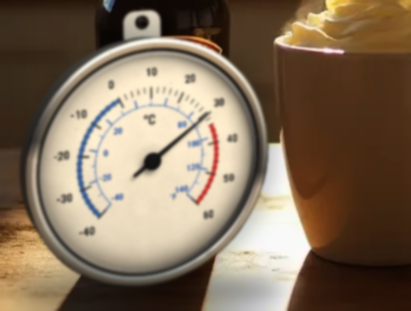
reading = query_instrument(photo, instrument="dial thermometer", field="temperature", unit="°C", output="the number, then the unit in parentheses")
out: 30 (°C)
